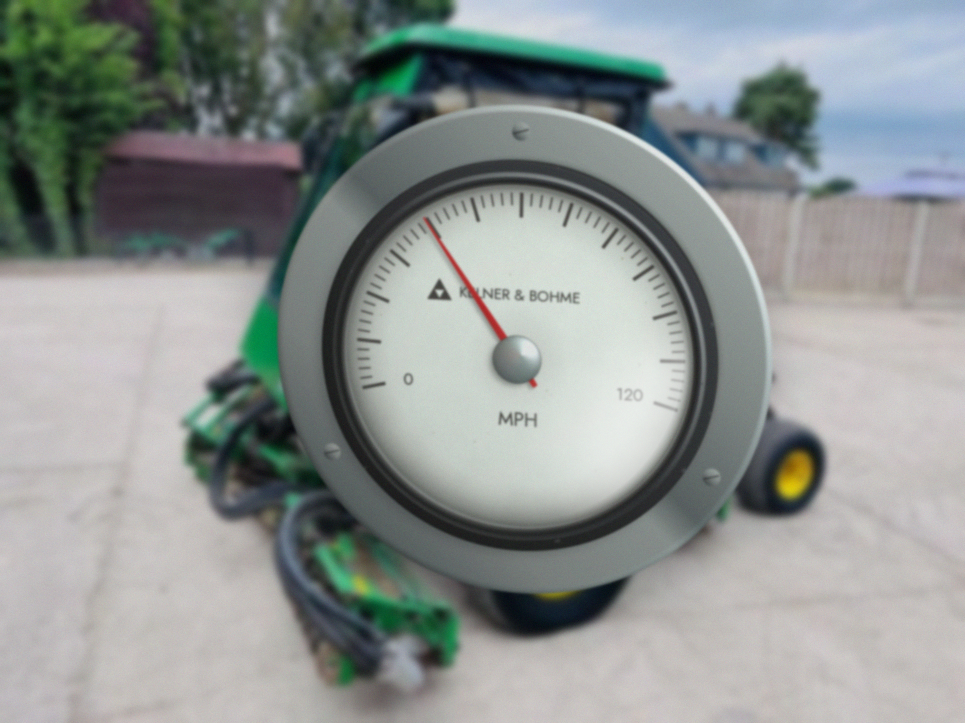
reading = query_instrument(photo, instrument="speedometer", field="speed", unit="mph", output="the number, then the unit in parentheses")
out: 40 (mph)
